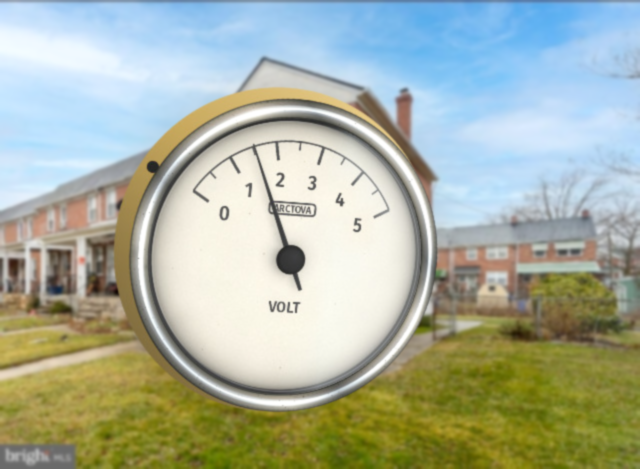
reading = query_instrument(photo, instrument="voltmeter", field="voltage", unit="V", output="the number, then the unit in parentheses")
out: 1.5 (V)
